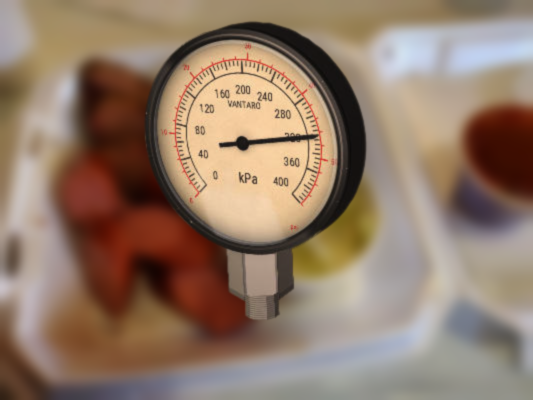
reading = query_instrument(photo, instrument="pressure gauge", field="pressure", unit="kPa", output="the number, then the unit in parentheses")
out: 320 (kPa)
